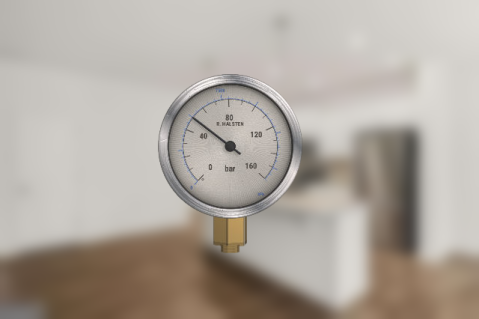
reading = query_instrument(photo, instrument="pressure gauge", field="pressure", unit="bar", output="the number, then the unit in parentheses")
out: 50 (bar)
